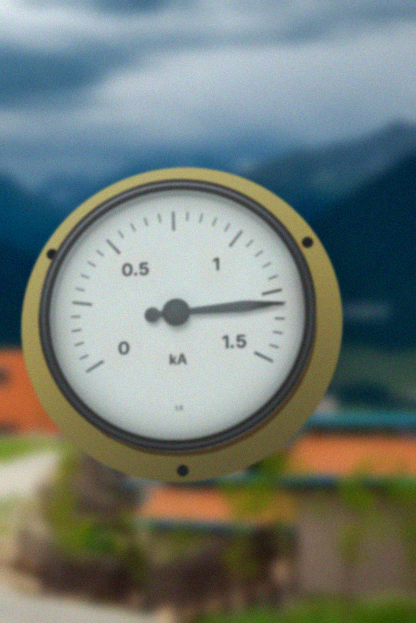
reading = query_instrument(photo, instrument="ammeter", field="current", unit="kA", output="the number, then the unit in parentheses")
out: 1.3 (kA)
